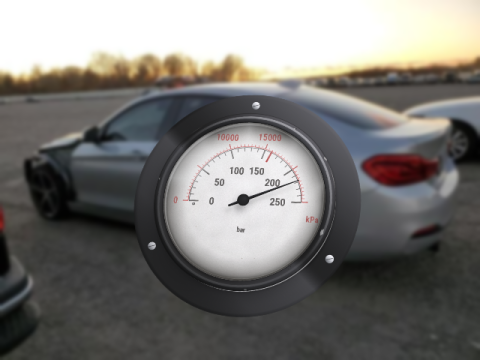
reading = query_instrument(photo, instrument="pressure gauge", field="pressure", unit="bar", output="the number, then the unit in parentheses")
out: 220 (bar)
